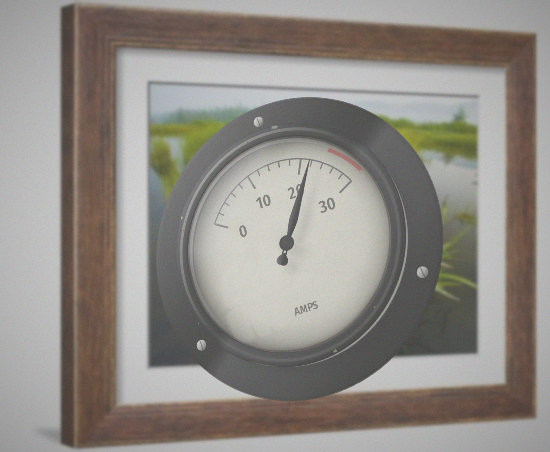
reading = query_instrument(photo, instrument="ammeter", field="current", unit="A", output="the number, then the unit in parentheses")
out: 22 (A)
